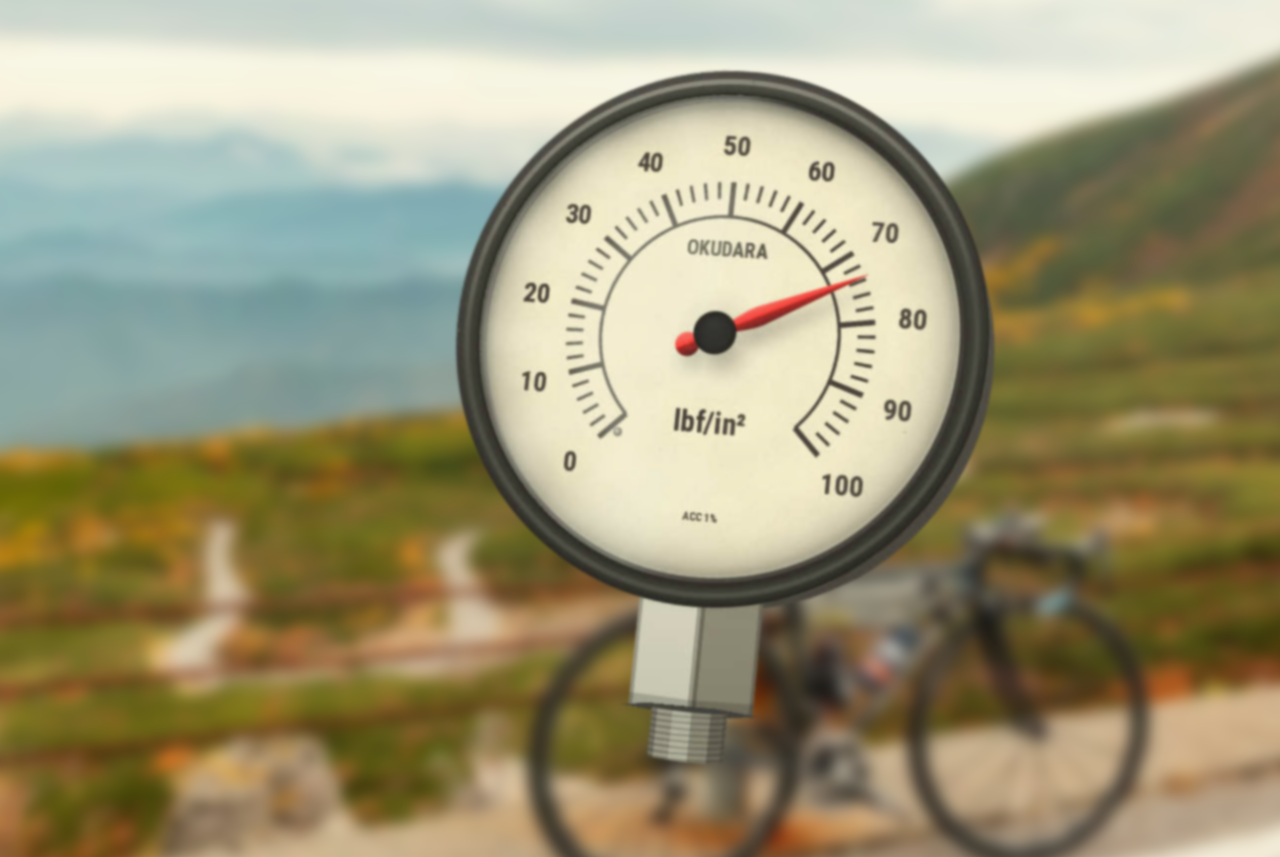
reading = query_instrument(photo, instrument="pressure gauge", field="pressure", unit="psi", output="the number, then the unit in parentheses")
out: 74 (psi)
